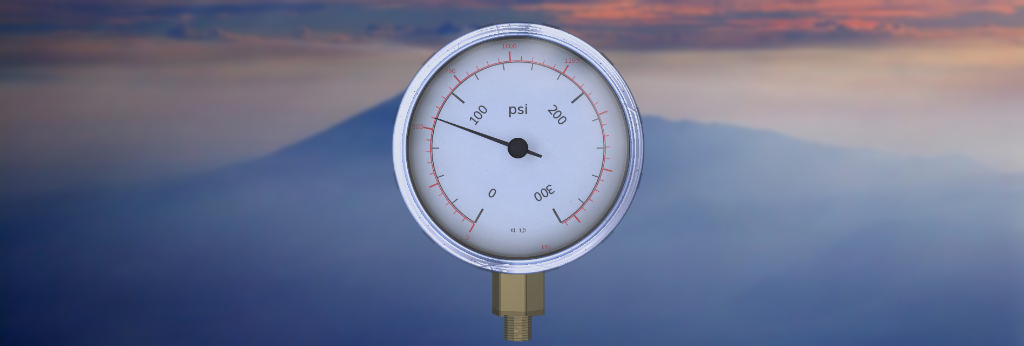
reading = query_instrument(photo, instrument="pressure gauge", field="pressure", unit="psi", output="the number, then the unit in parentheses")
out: 80 (psi)
